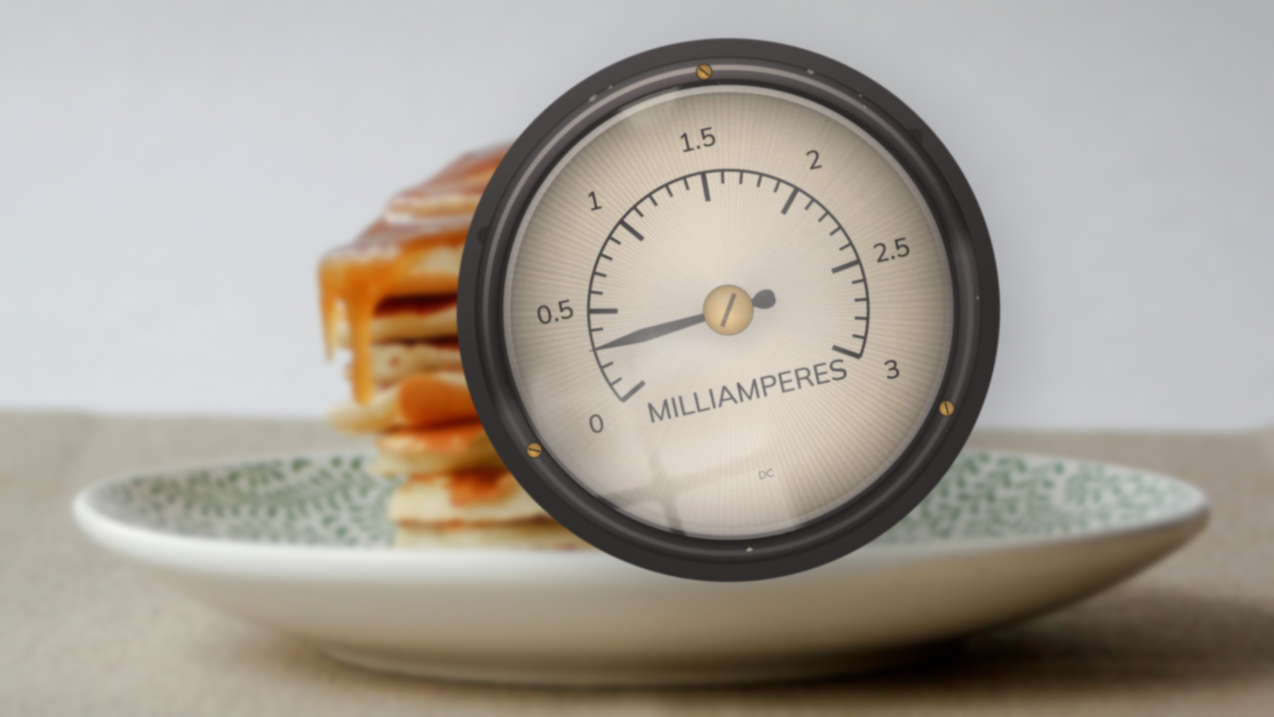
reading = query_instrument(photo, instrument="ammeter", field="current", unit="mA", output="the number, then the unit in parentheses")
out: 0.3 (mA)
